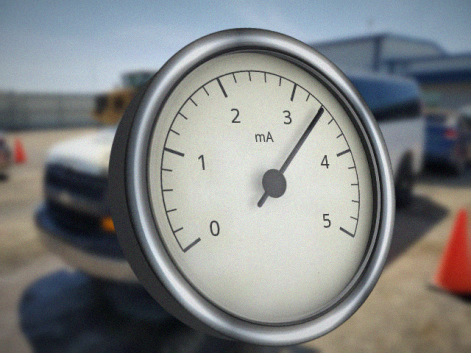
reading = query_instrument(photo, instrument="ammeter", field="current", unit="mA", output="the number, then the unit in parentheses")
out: 3.4 (mA)
